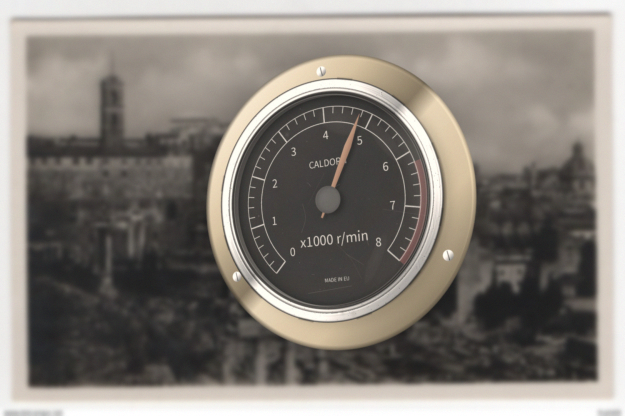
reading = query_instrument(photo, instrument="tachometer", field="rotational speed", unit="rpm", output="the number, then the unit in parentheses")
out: 4800 (rpm)
